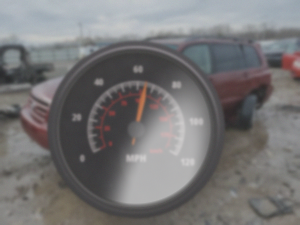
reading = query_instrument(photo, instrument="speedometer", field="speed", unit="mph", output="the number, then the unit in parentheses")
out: 65 (mph)
